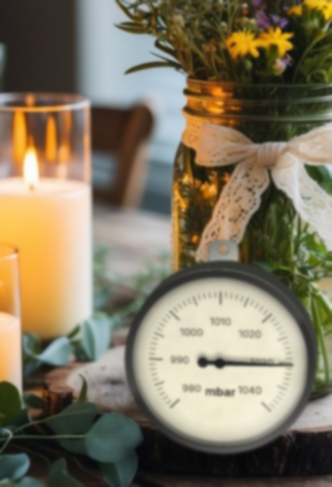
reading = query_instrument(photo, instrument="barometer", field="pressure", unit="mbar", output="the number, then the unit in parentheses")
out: 1030 (mbar)
